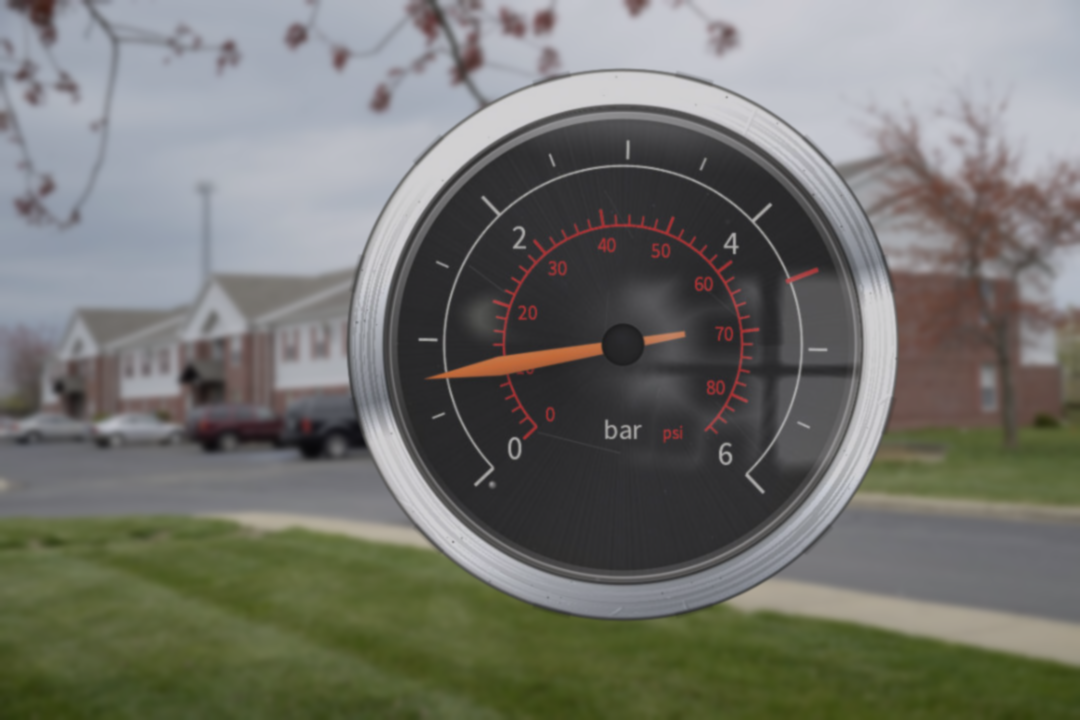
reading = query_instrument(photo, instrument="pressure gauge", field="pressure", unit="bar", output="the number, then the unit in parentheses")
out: 0.75 (bar)
